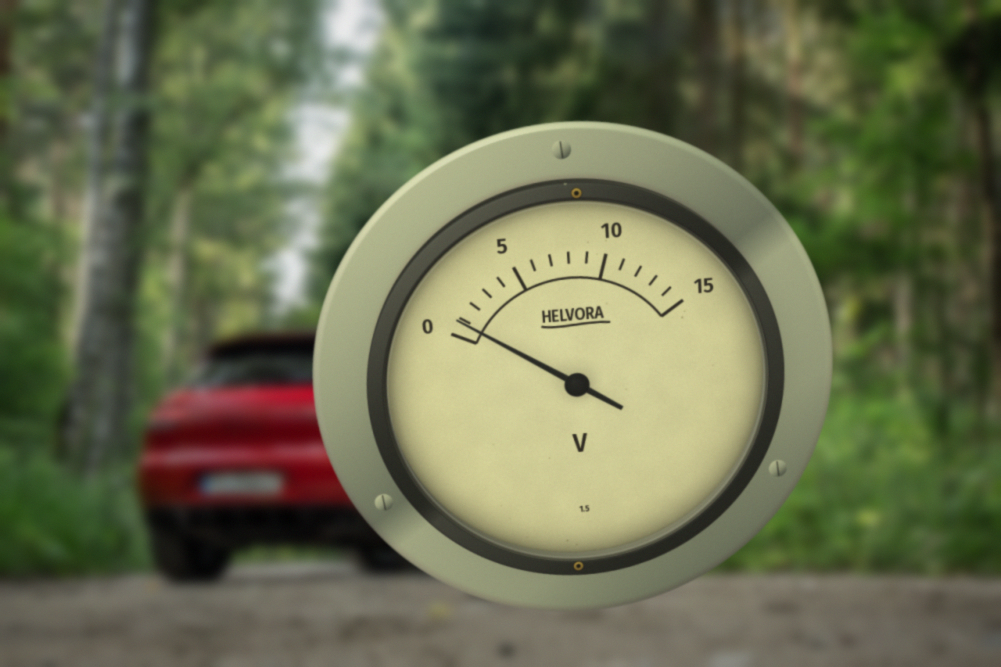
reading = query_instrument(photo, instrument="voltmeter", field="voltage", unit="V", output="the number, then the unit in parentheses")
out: 1 (V)
